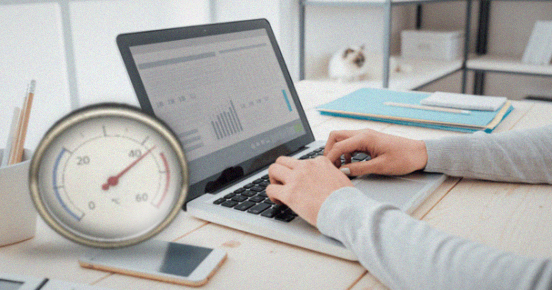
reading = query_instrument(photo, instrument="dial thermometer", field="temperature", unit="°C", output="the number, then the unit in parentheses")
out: 42.5 (°C)
